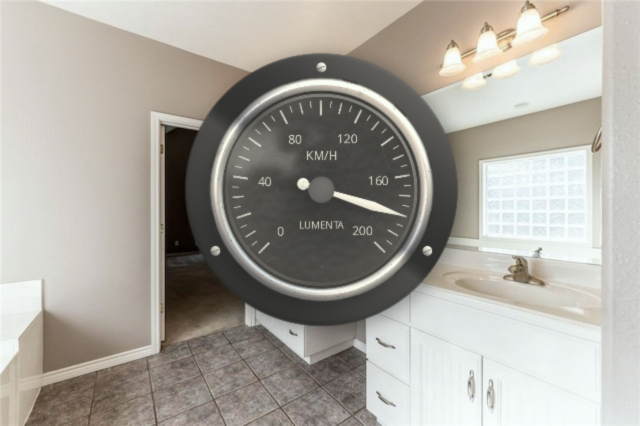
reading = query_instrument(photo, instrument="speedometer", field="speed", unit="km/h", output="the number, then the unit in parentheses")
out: 180 (km/h)
